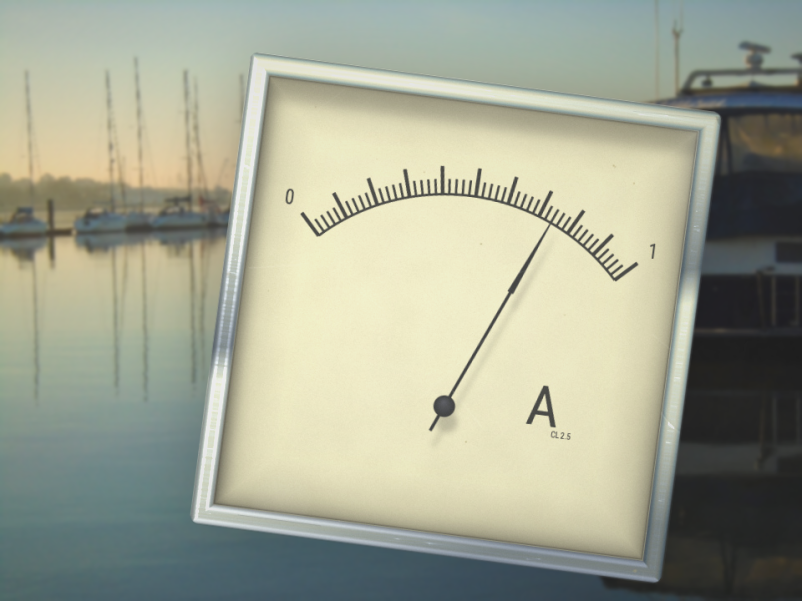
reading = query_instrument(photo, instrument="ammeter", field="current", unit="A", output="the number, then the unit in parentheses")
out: 0.74 (A)
